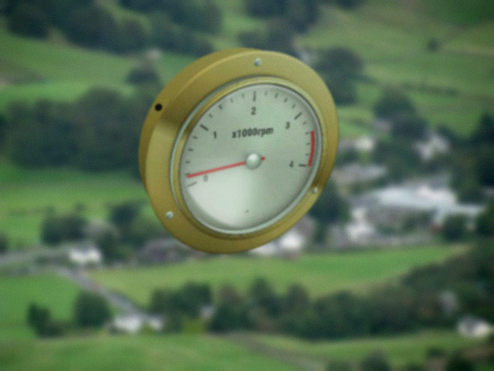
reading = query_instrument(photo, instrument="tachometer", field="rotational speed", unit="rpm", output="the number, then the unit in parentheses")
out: 200 (rpm)
